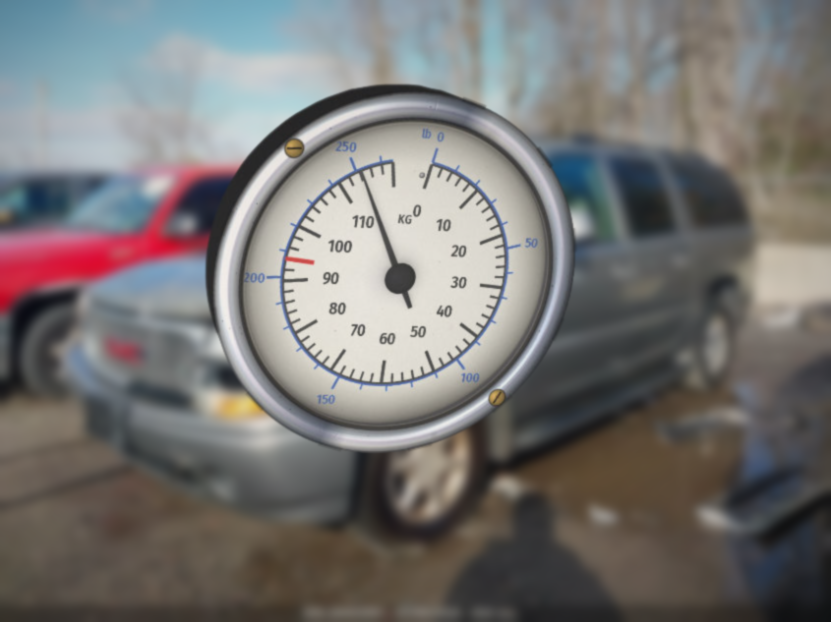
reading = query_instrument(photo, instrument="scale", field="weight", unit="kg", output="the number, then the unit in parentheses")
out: 114 (kg)
